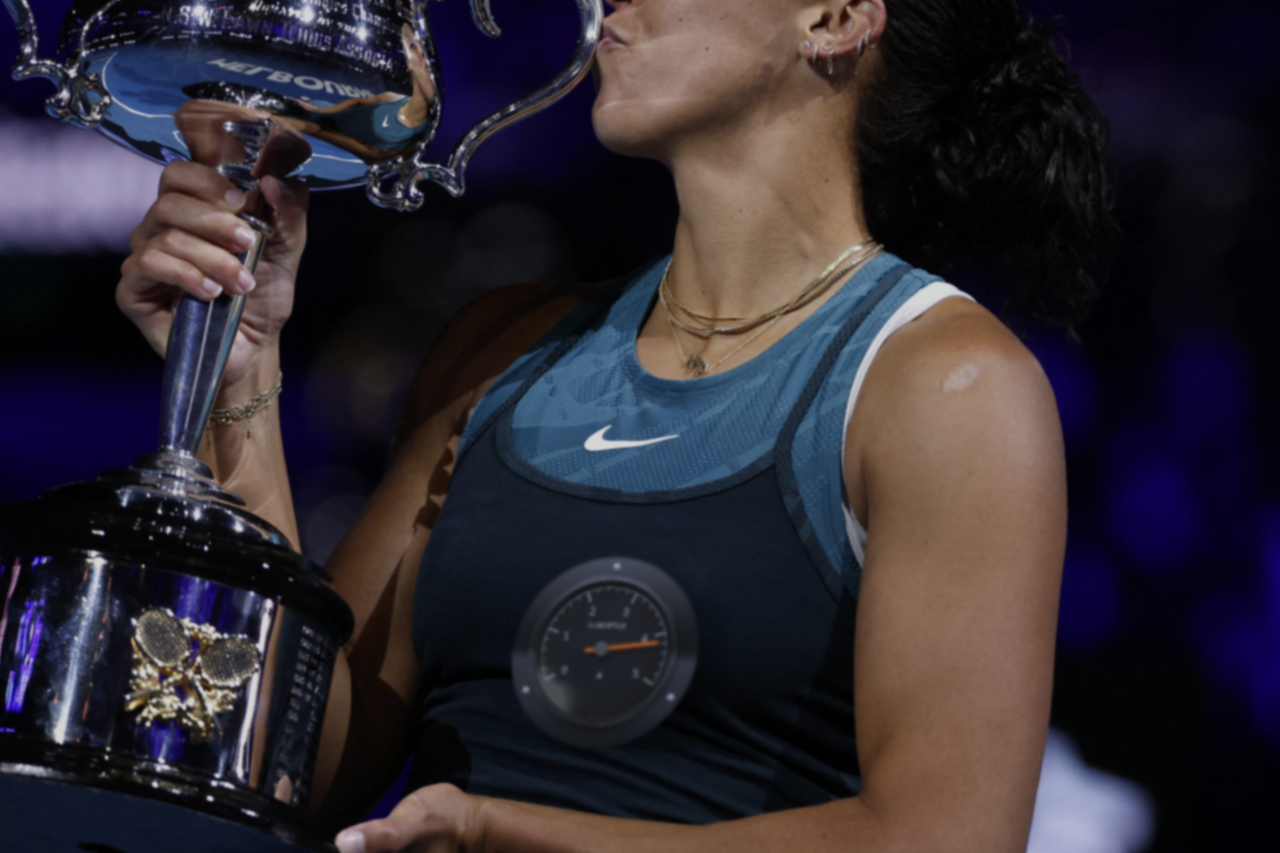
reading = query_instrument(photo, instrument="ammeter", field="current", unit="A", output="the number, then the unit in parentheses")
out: 4.2 (A)
